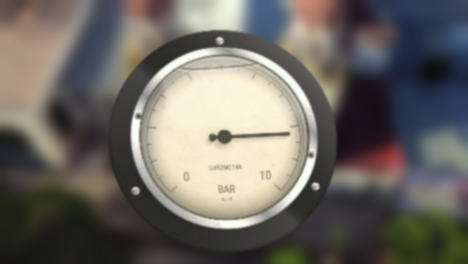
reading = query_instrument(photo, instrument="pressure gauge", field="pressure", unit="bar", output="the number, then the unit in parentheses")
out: 8.25 (bar)
